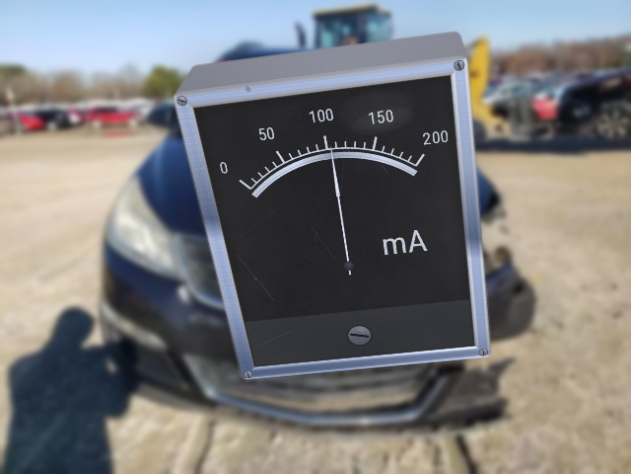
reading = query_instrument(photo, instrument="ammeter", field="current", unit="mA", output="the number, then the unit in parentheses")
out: 105 (mA)
